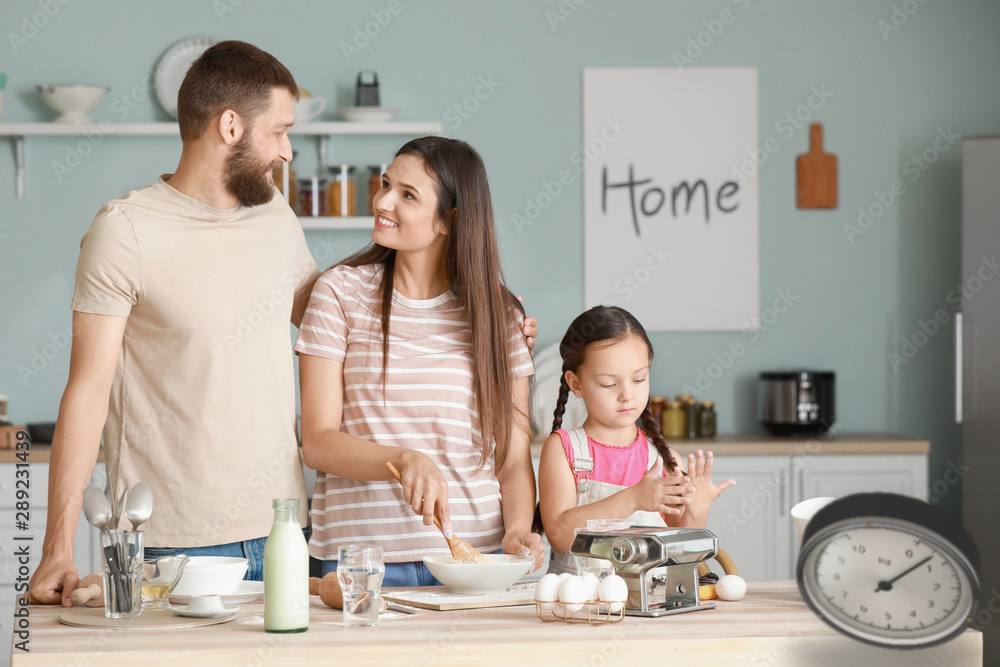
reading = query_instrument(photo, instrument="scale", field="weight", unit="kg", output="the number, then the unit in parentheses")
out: 0.5 (kg)
